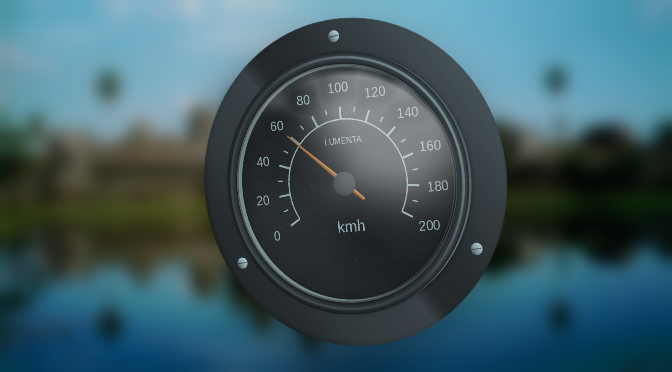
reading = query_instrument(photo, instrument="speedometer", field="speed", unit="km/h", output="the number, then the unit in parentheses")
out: 60 (km/h)
